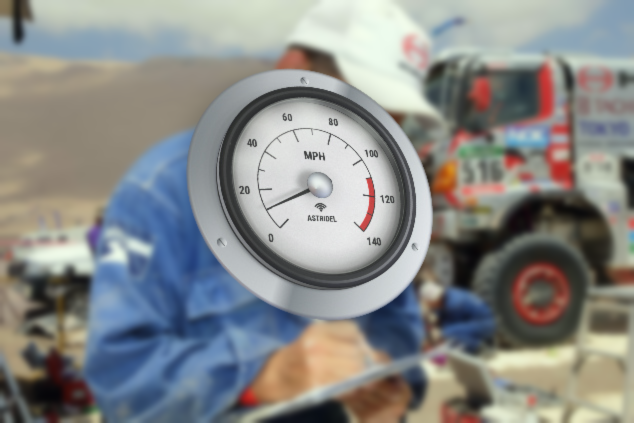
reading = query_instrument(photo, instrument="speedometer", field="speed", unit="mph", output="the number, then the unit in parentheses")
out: 10 (mph)
